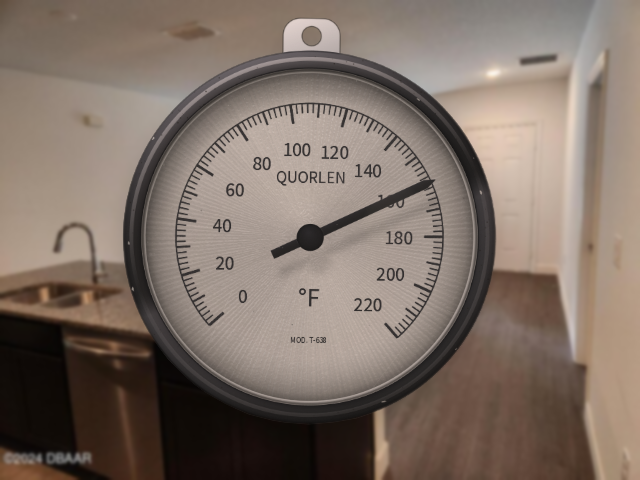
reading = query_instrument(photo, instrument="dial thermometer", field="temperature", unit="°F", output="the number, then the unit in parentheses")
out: 160 (°F)
